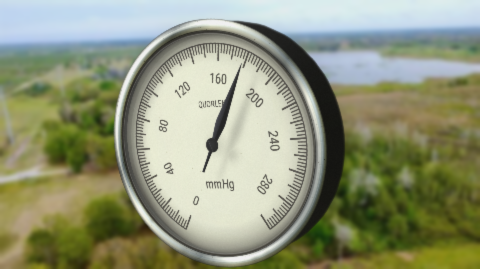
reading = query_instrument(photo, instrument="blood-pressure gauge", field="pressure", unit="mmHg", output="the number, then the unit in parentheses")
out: 180 (mmHg)
